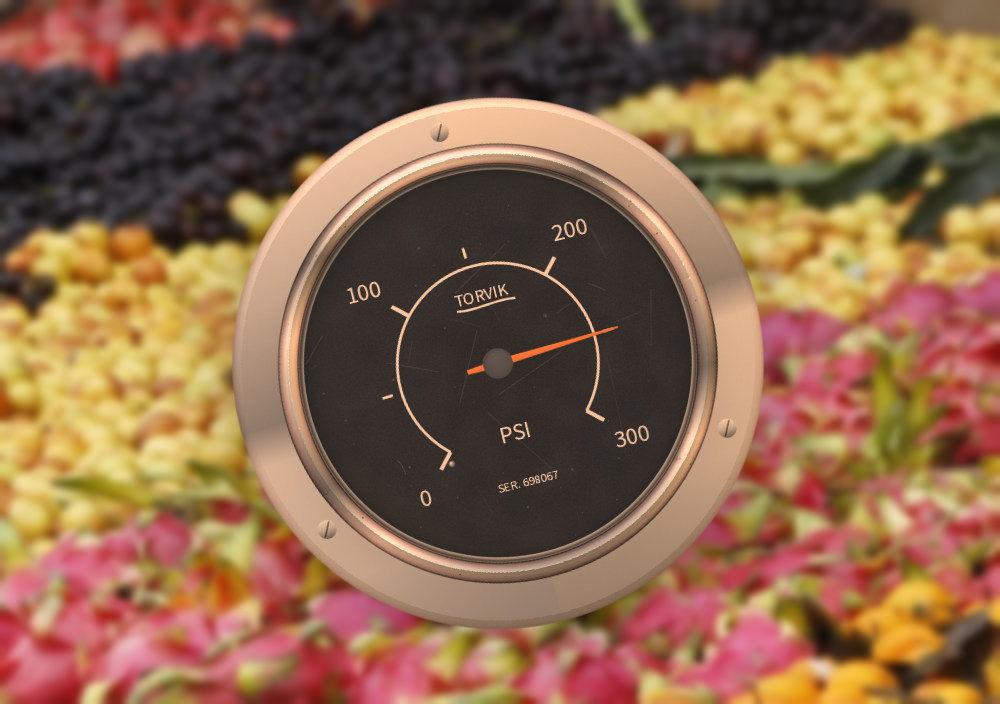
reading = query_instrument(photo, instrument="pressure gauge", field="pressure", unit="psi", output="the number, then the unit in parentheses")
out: 250 (psi)
